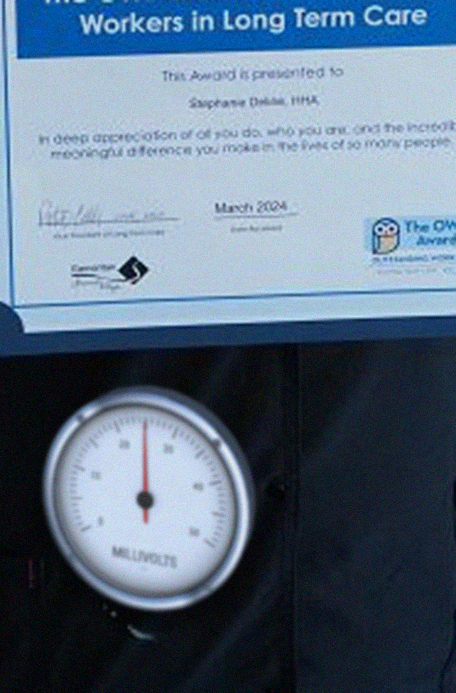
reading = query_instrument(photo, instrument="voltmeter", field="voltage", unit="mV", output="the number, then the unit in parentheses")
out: 25 (mV)
